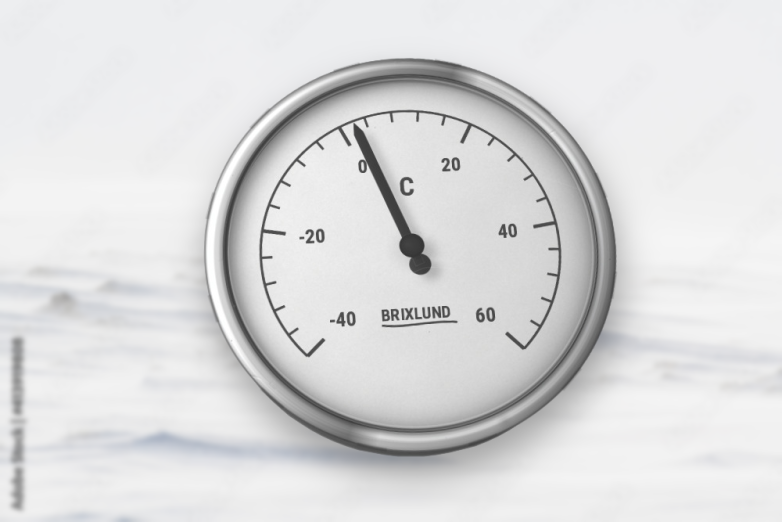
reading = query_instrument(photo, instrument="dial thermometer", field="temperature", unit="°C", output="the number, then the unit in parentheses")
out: 2 (°C)
